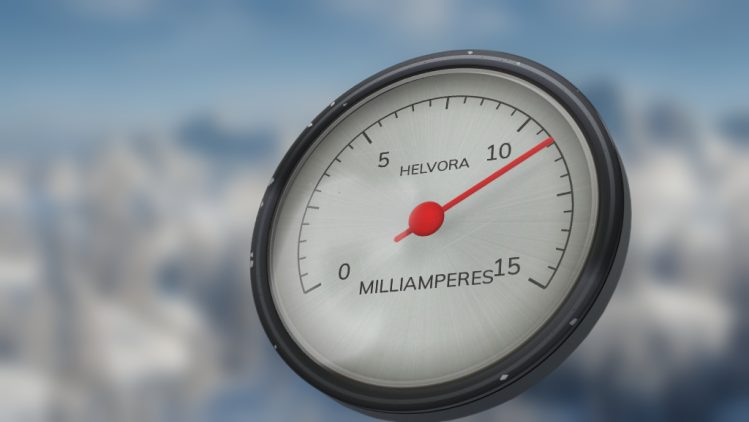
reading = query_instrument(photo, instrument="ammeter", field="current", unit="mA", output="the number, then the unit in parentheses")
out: 11 (mA)
